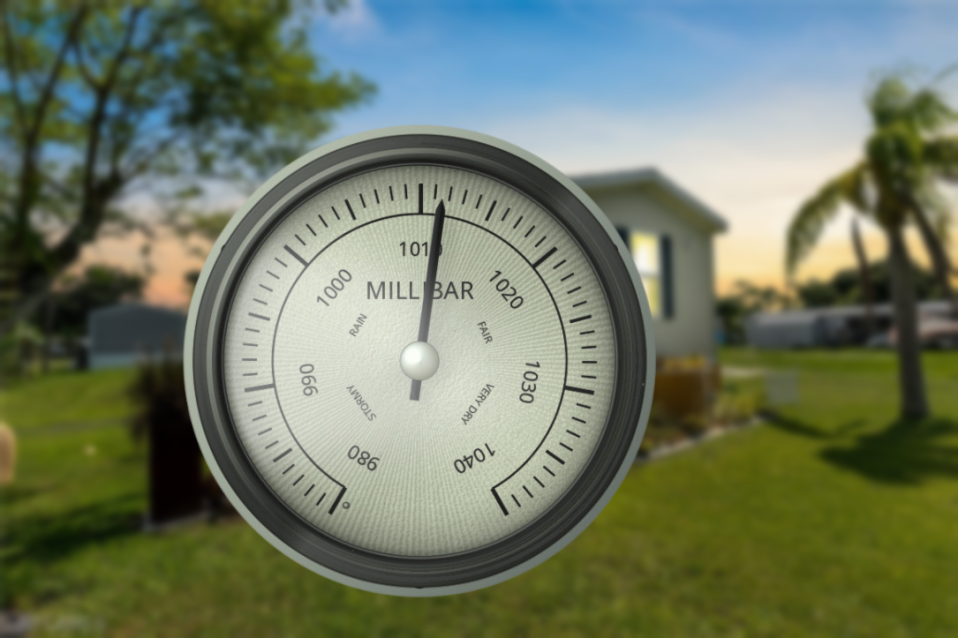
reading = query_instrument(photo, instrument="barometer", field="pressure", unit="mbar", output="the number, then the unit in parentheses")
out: 1011.5 (mbar)
